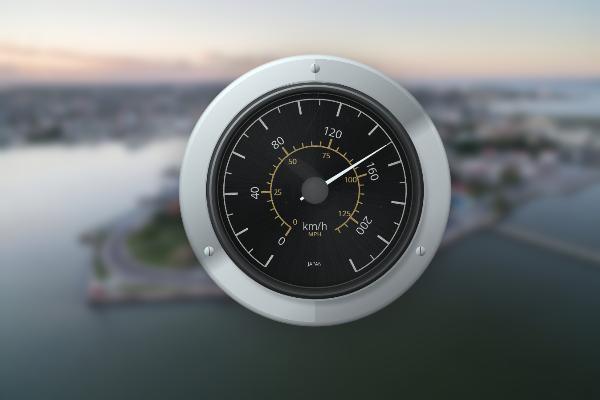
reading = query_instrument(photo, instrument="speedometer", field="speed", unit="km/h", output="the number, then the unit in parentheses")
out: 150 (km/h)
